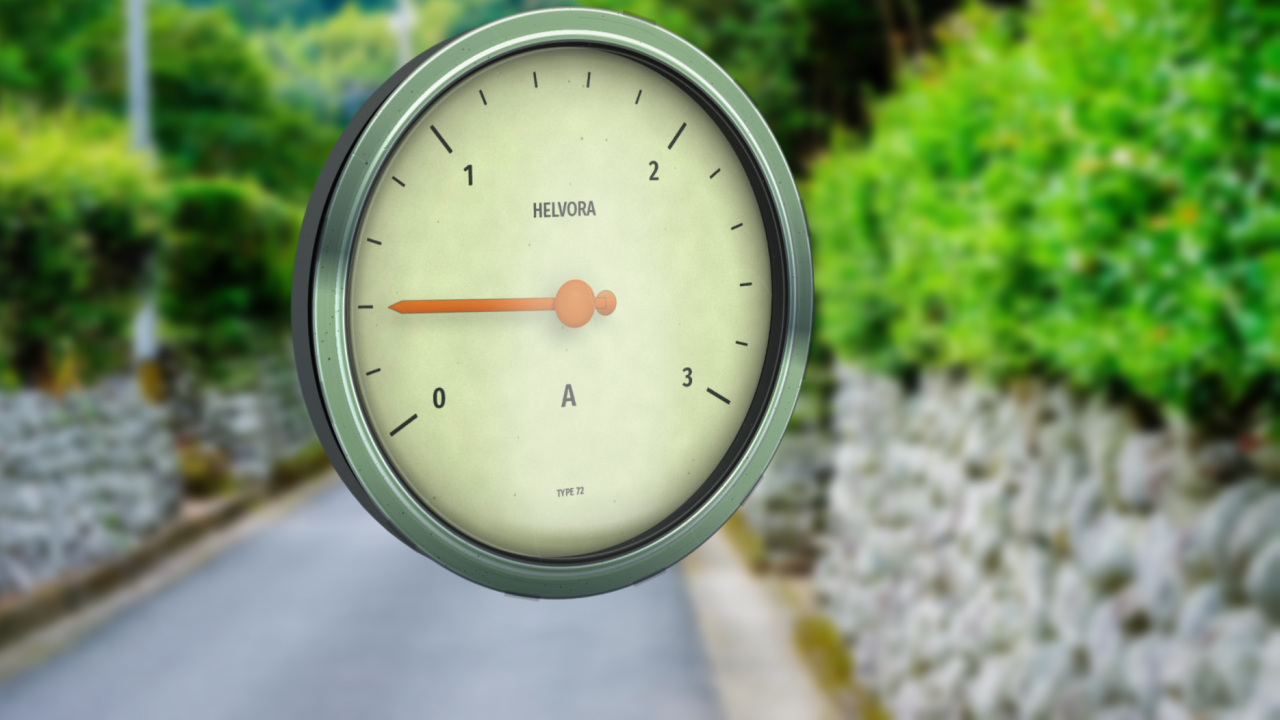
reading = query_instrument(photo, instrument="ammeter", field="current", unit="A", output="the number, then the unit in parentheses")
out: 0.4 (A)
